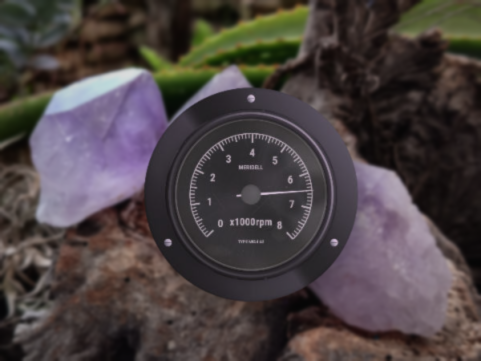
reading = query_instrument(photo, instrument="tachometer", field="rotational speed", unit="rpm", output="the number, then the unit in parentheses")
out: 6500 (rpm)
